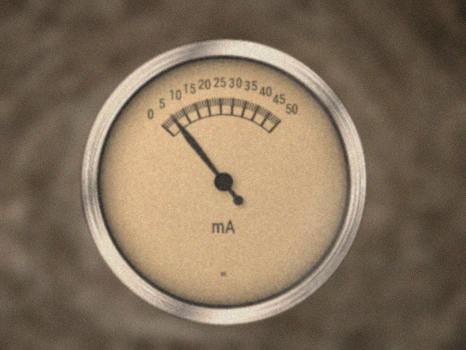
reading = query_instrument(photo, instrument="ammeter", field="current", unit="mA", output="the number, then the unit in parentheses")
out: 5 (mA)
